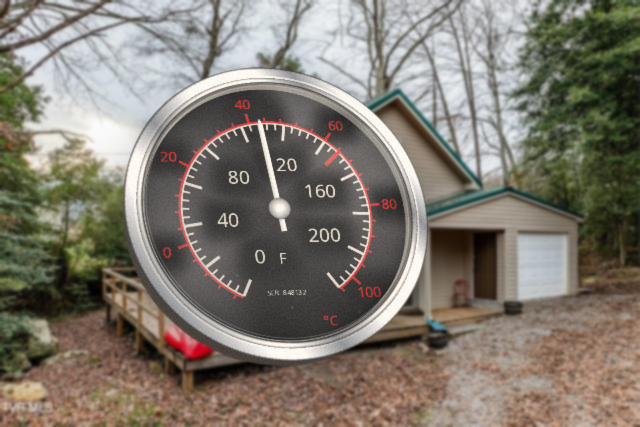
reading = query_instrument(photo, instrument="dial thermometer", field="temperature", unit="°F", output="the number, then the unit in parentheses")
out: 108 (°F)
